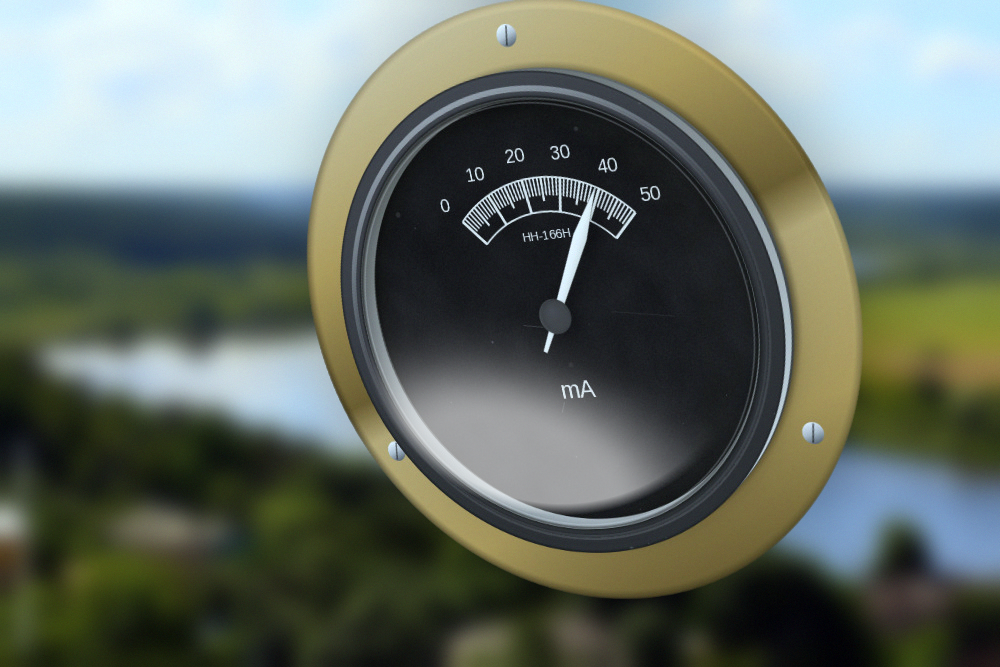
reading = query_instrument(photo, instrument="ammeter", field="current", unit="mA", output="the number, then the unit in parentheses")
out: 40 (mA)
